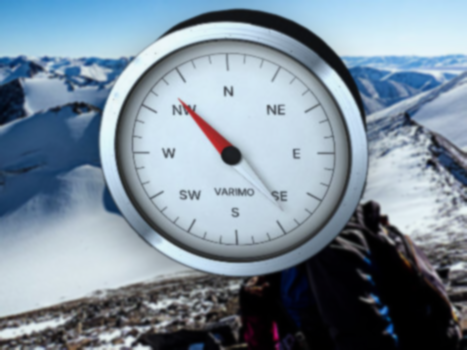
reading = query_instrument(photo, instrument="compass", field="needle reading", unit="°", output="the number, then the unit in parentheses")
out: 320 (°)
